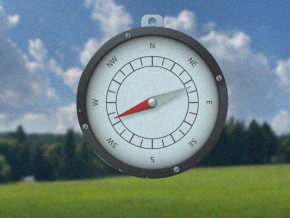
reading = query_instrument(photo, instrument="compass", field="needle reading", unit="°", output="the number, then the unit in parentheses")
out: 247.5 (°)
